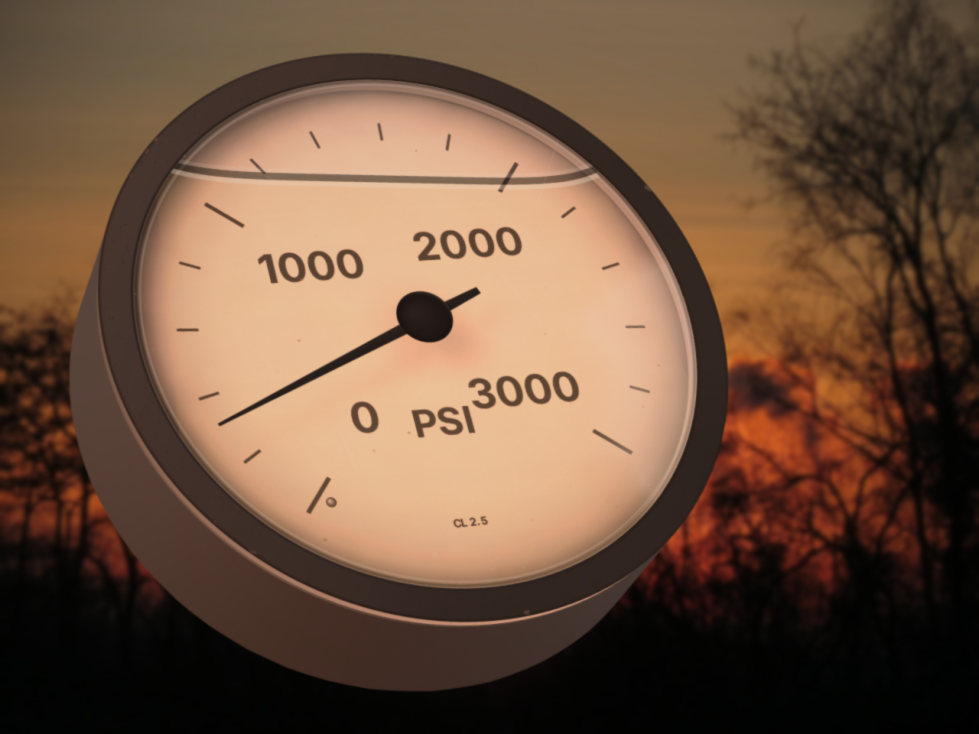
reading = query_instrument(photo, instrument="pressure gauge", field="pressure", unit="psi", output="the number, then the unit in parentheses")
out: 300 (psi)
